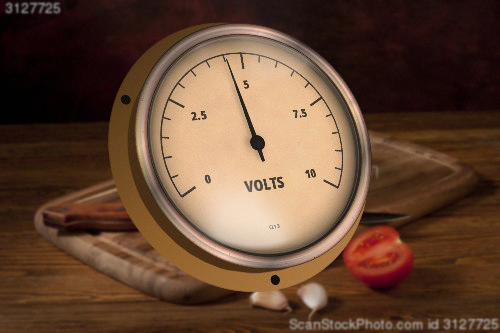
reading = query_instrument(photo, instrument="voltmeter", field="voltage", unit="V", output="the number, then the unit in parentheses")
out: 4.5 (V)
